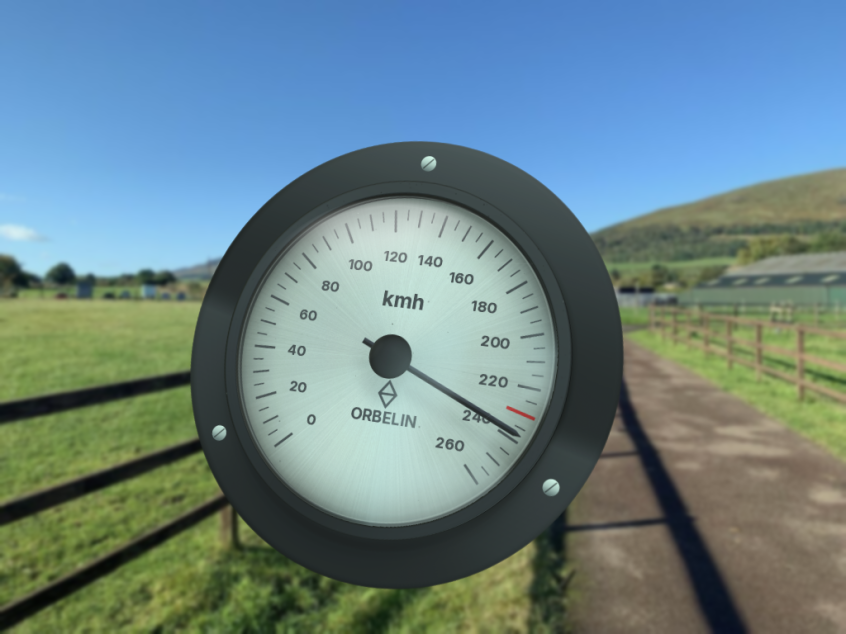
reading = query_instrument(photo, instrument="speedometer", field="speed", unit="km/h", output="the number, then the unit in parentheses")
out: 237.5 (km/h)
